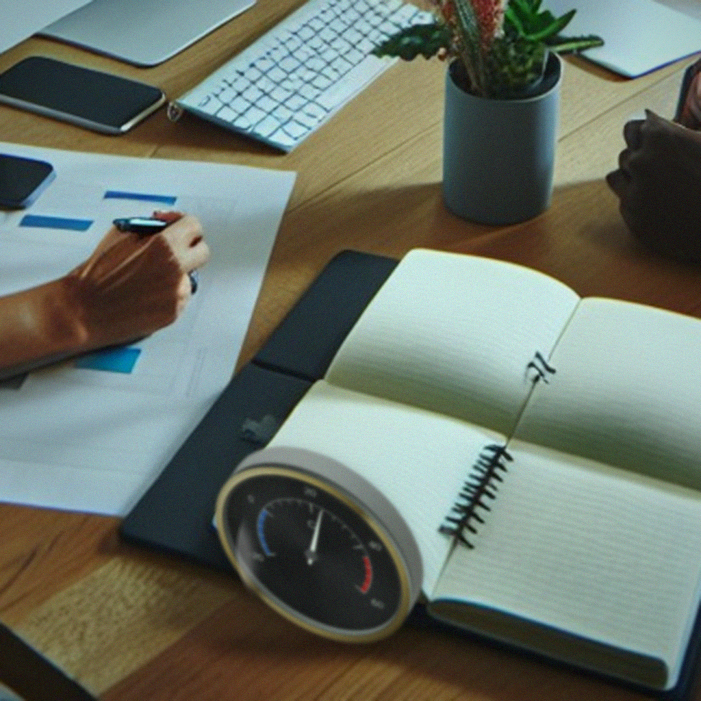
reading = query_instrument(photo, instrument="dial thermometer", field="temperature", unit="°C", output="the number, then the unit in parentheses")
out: 24 (°C)
